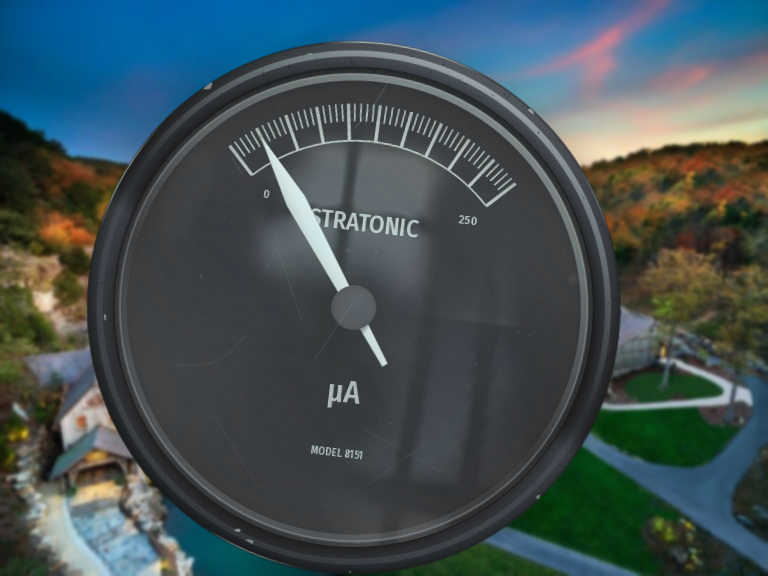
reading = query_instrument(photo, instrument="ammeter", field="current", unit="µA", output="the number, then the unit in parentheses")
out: 25 (µA)
